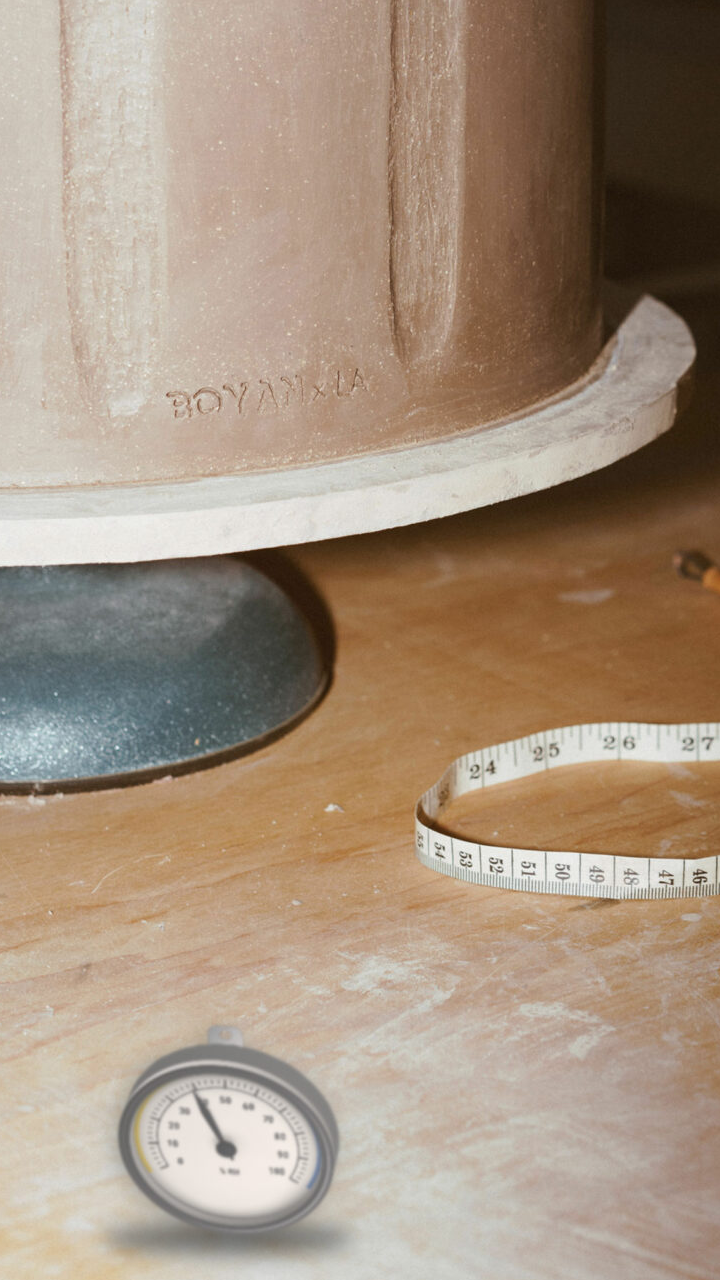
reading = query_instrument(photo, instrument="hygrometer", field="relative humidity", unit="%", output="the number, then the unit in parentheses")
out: 40 (%)
